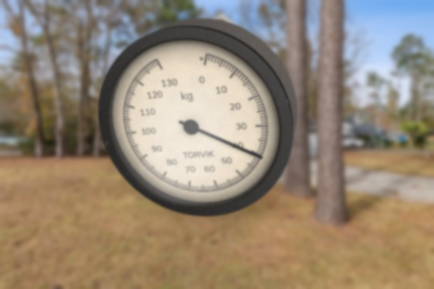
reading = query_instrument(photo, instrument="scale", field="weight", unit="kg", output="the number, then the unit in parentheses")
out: 40 (kg)
